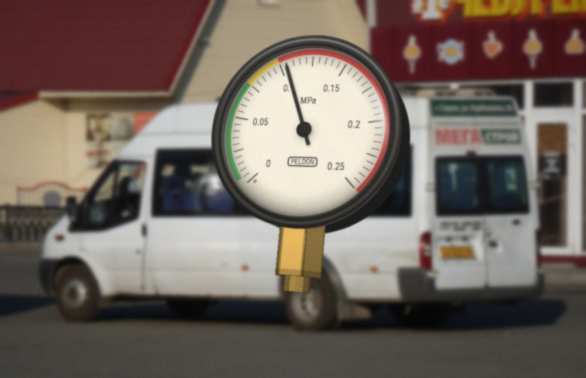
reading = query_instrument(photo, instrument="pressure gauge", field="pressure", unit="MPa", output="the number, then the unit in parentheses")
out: 0.105 (MPa)
